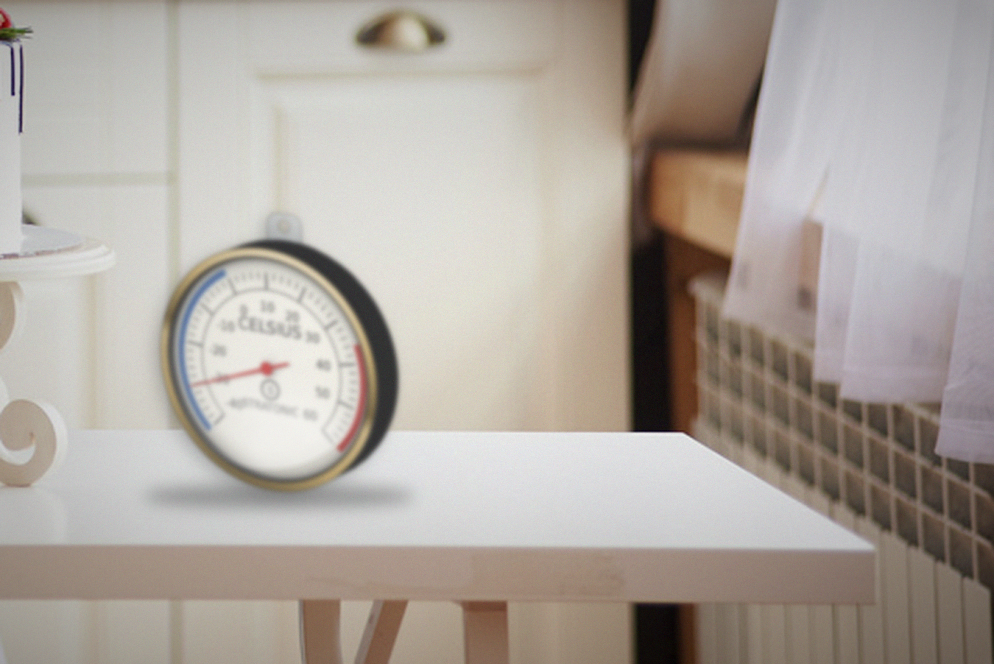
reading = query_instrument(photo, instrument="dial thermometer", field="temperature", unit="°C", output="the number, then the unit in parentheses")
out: -30 (°C)
